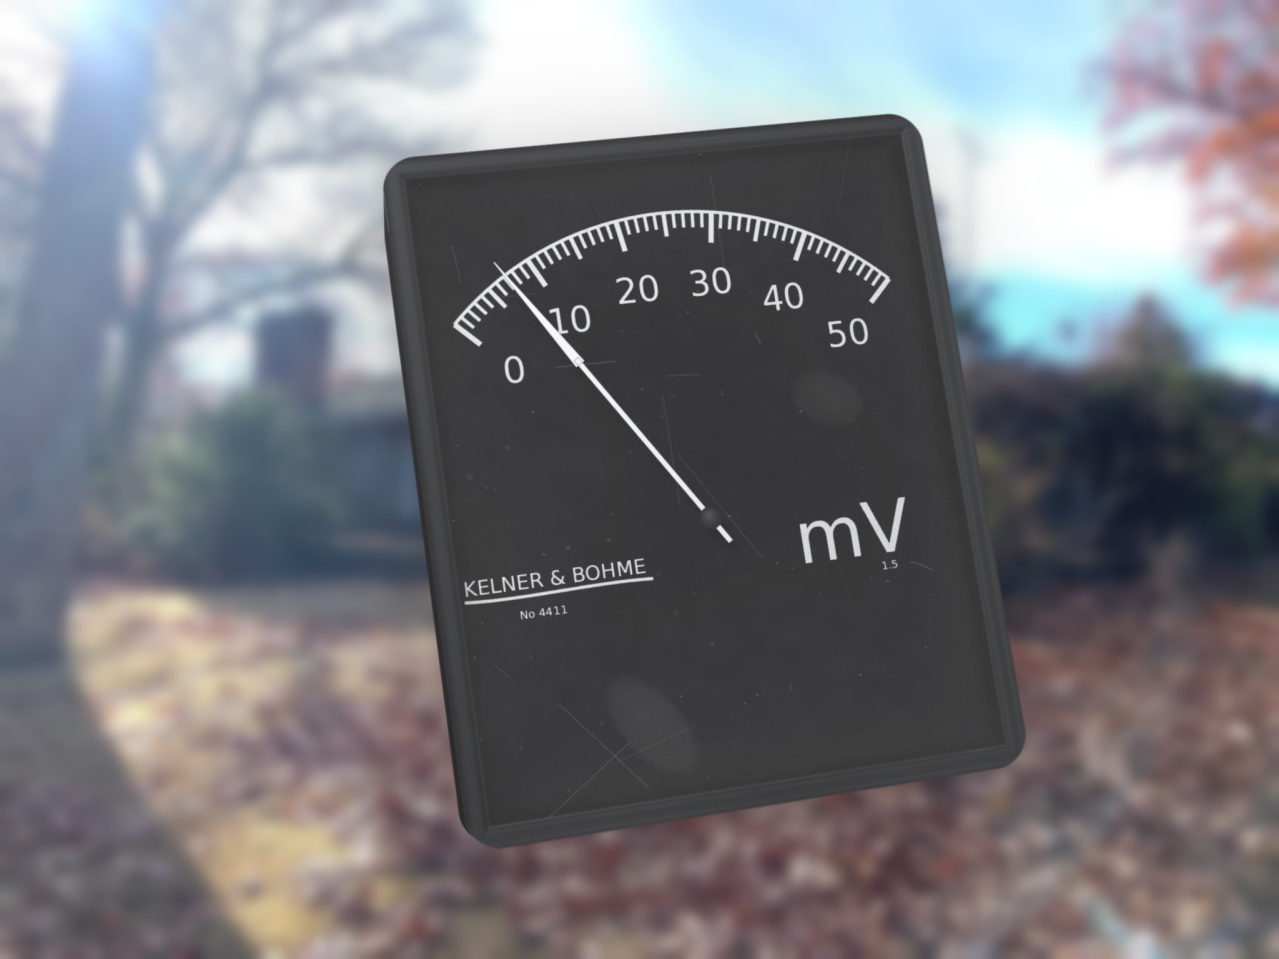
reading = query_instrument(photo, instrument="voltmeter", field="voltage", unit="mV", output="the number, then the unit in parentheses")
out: 7 (mV)
